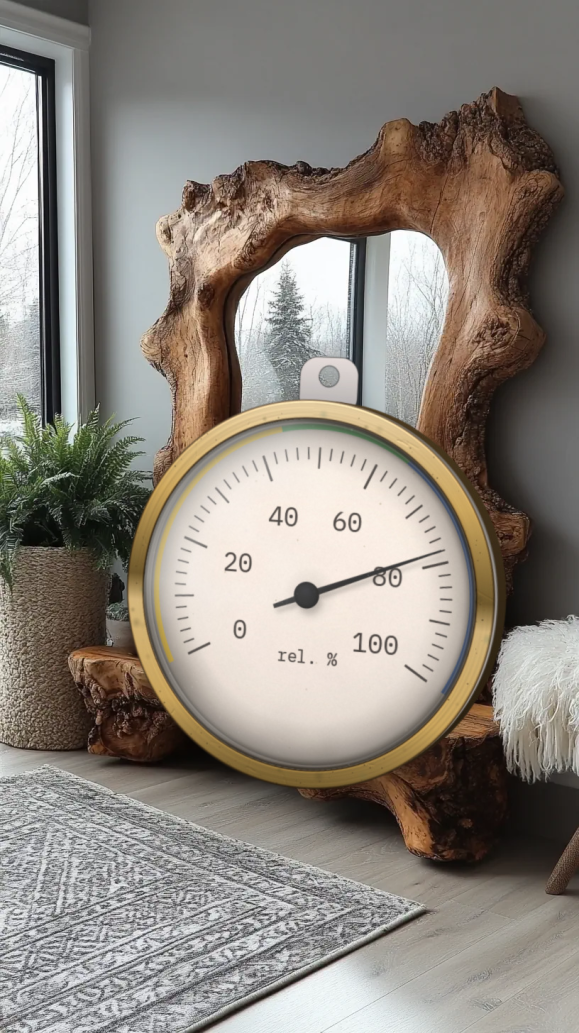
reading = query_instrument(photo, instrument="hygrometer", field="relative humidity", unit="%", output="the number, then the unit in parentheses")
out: 78 (%)
